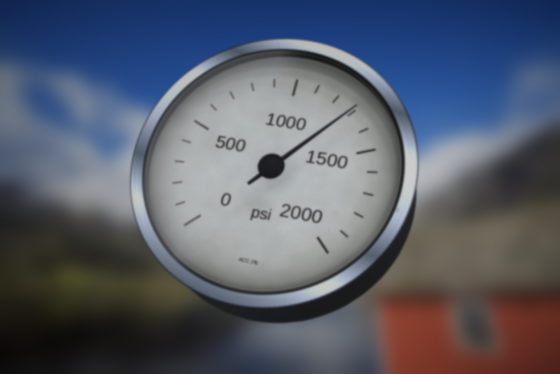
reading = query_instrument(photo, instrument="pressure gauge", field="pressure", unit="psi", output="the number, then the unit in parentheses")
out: 1300 (psi)
